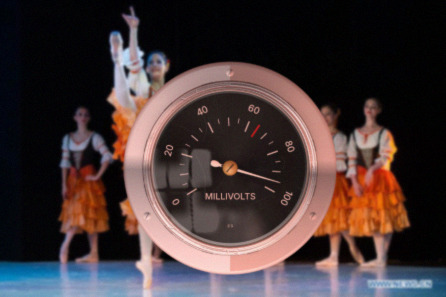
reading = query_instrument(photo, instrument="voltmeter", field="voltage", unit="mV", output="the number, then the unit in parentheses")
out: 95 (mV)
